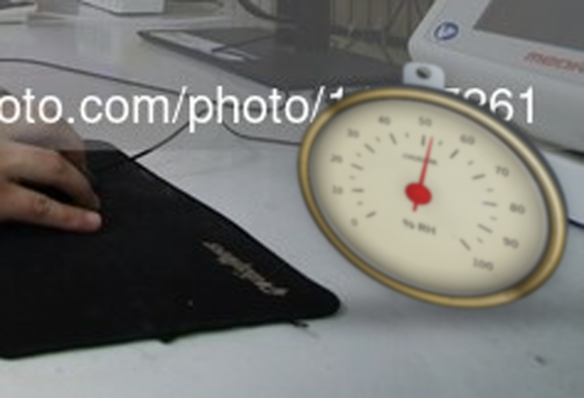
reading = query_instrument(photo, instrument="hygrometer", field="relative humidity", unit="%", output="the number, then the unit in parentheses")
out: 52.5 (%)
